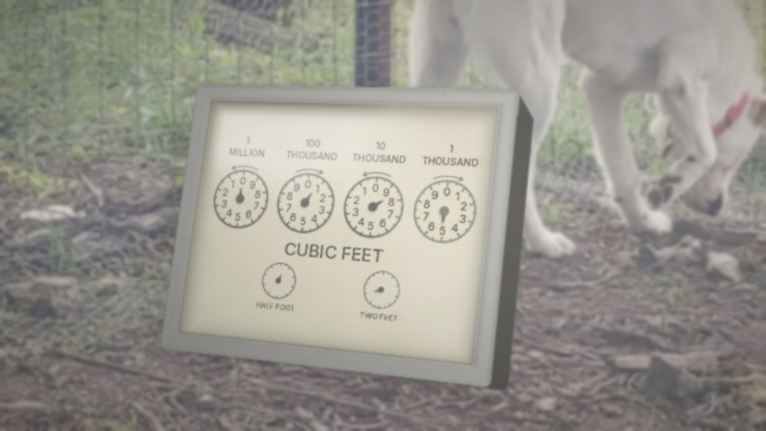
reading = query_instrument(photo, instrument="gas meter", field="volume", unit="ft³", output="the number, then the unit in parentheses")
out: 8500 (ft³)
